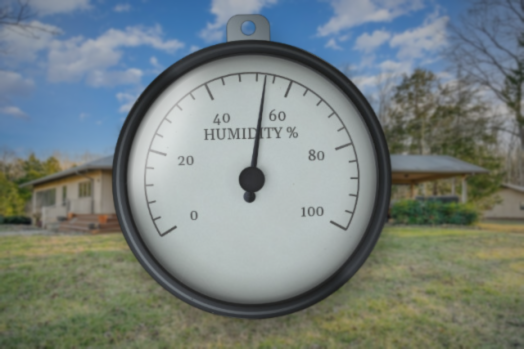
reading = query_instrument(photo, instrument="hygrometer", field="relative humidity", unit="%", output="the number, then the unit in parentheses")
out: 54 (%)
